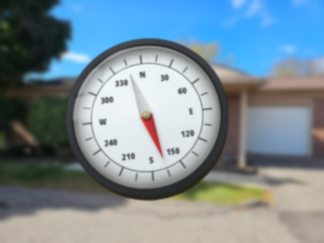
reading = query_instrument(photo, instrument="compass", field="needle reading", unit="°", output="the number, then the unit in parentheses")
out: 165 (°)
